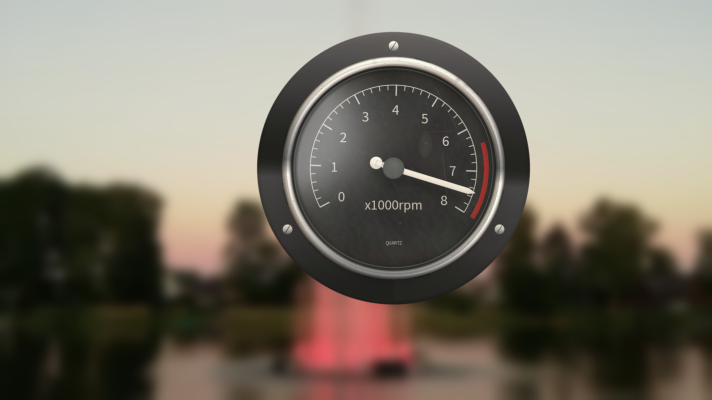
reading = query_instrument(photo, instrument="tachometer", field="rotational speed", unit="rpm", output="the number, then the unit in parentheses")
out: 7500 (rpm)
